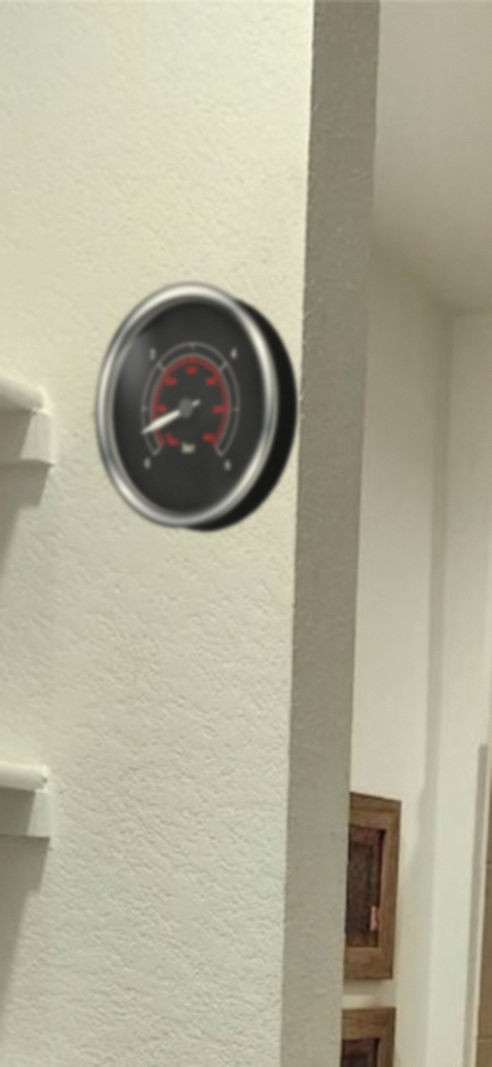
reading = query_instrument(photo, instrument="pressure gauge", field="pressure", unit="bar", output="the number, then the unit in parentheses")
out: 0.5 (bar)
